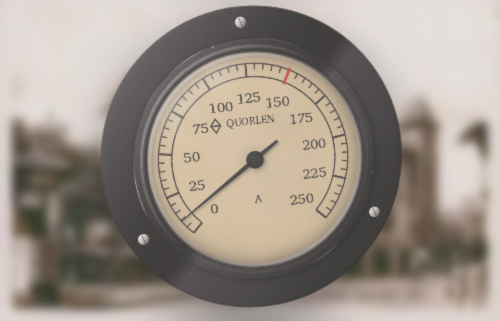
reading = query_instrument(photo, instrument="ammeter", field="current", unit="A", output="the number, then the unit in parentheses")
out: 10 (A)
